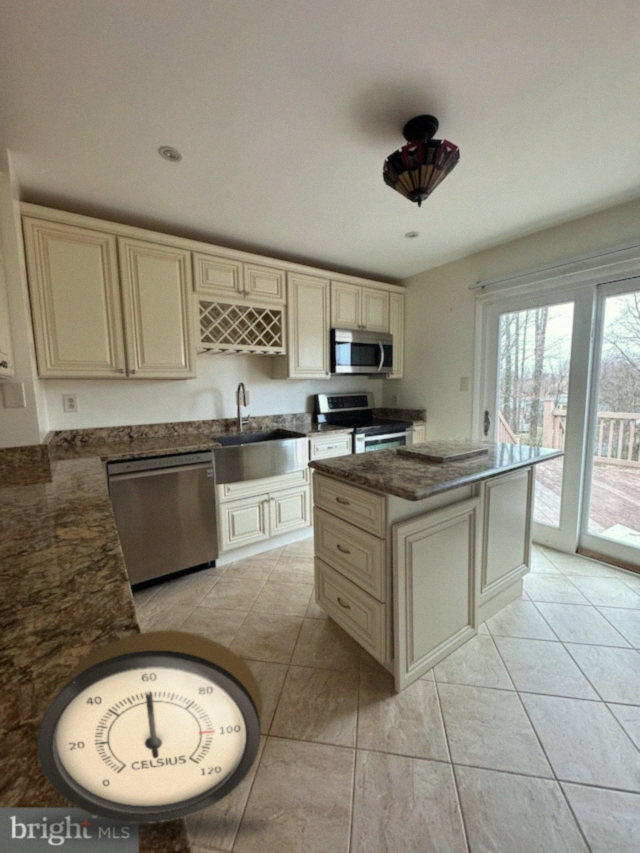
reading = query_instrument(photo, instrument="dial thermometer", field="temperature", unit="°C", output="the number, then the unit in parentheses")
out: 60 (°C)
